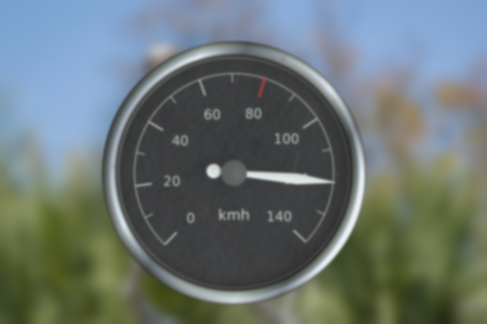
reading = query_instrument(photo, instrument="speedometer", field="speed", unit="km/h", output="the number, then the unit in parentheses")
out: 120 (km/h)
